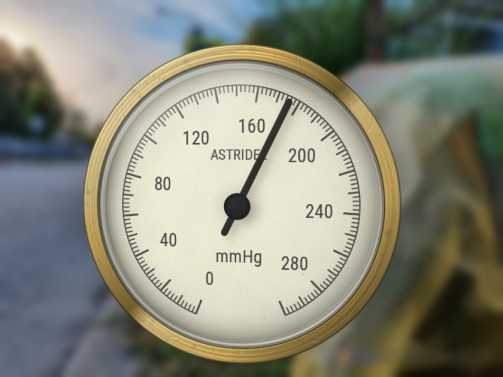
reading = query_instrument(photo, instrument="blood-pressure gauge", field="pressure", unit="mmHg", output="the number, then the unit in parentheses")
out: 176 (mmHg)
